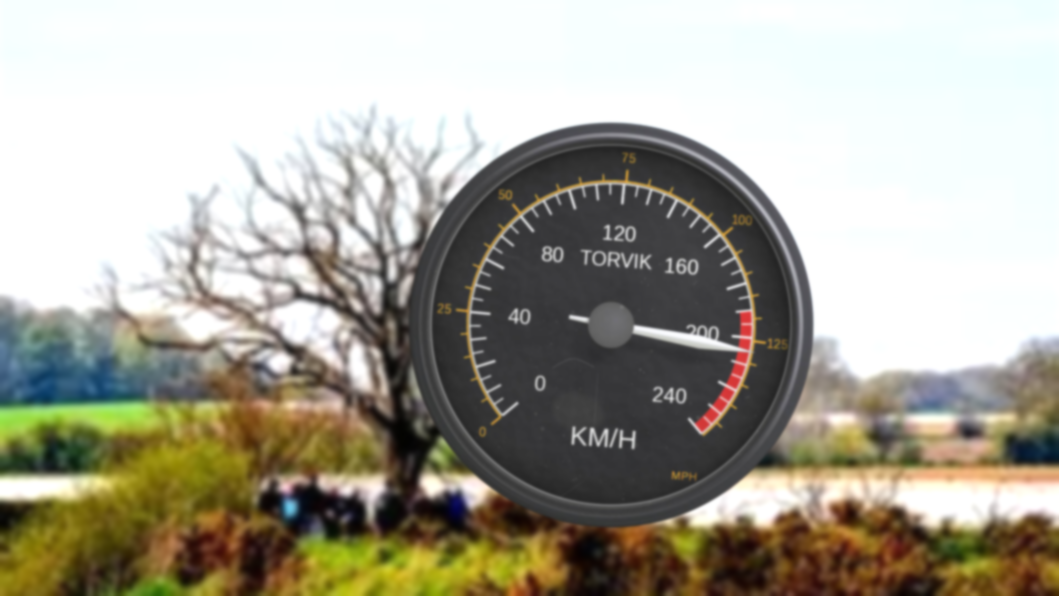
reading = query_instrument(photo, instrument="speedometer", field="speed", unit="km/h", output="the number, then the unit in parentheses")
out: 205 (km/h)
